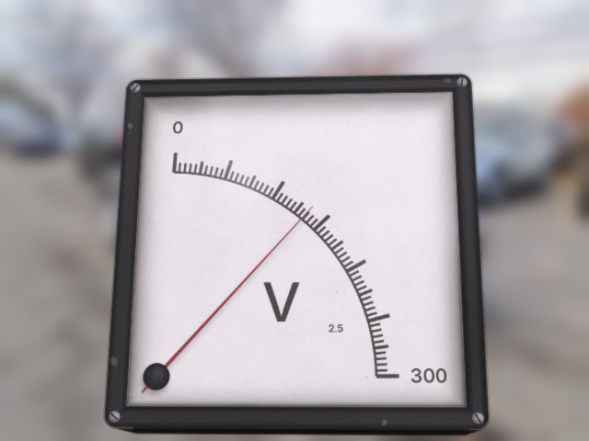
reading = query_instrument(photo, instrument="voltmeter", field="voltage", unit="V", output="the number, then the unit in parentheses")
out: 135 (V)
